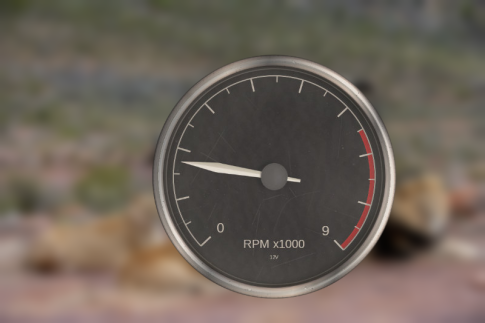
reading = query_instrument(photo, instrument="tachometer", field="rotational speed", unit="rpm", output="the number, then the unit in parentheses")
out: 1750 (rpm)
